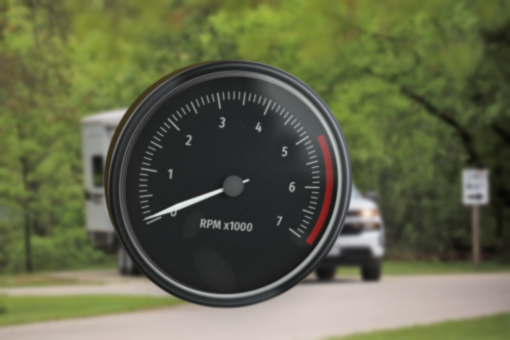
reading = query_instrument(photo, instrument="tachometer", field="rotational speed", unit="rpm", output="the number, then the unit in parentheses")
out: 100 (rpm)
